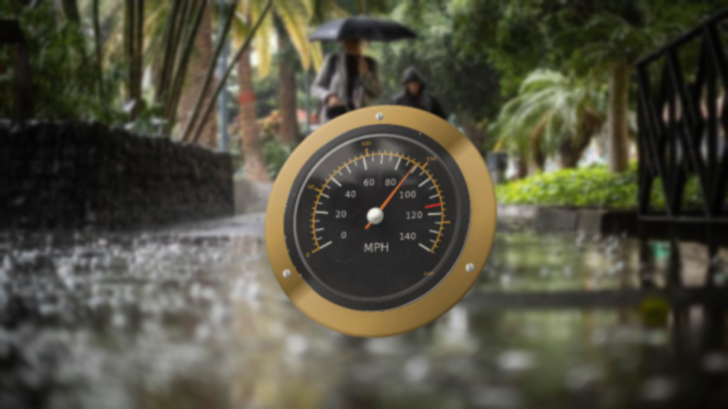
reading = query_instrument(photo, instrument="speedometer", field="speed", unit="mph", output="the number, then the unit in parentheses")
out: 90 (mph)
